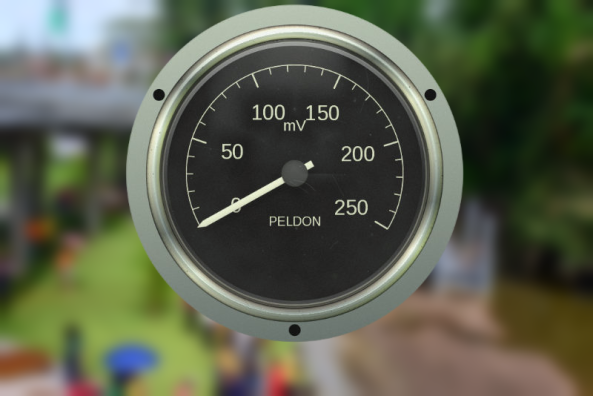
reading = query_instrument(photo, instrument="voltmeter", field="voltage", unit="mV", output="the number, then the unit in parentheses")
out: 0 (mV)
